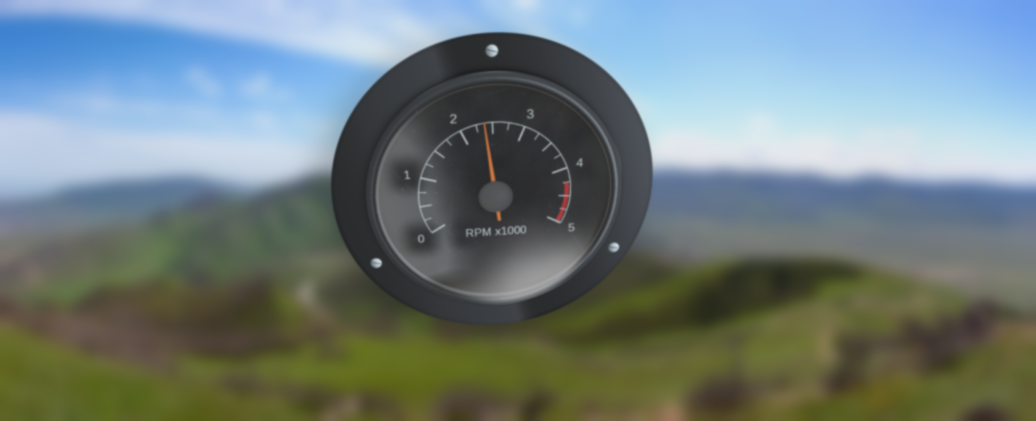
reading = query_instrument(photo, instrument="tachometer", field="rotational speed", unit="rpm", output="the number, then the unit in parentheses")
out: 2375 (rpm)
